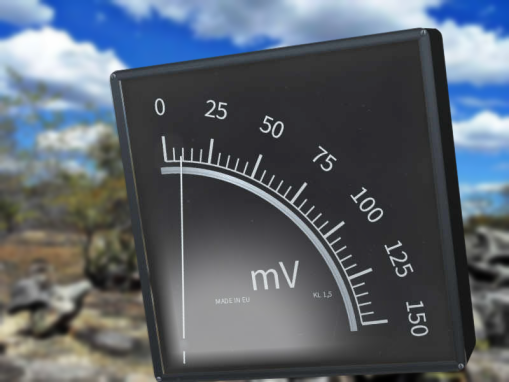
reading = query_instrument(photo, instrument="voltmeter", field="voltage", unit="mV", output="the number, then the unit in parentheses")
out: 10 (mV)
